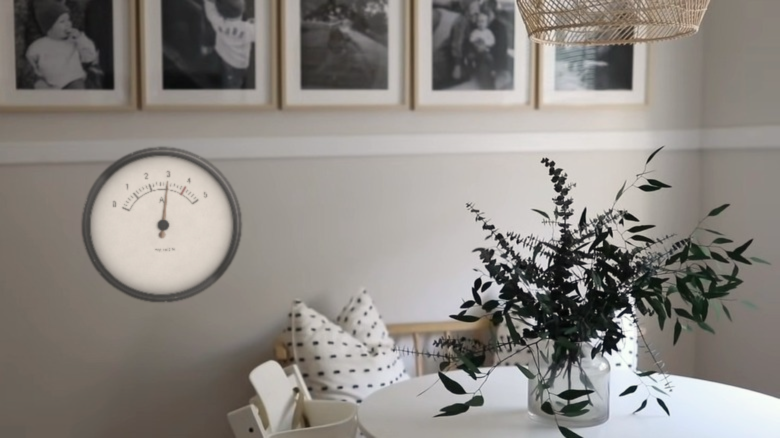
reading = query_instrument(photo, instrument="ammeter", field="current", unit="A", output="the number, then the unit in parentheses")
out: 3 (A)
